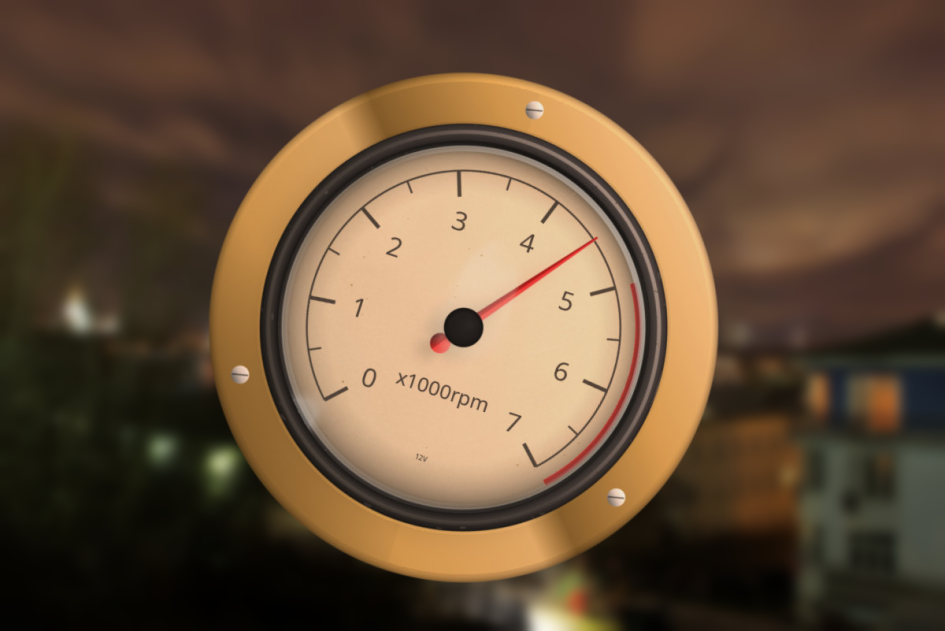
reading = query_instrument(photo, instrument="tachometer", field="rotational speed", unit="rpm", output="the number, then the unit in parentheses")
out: 4500 (rpm)
